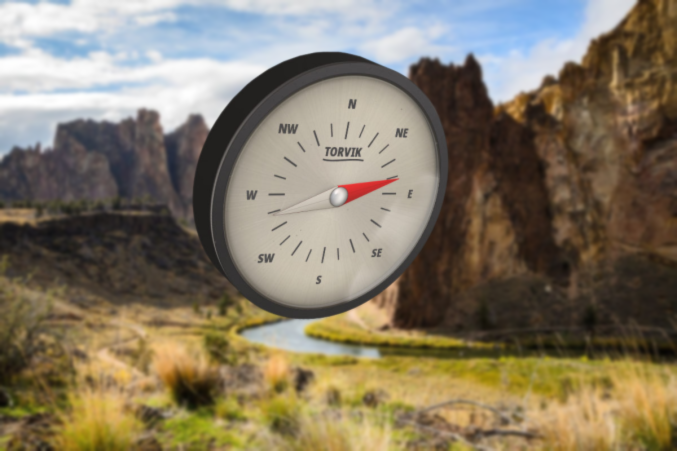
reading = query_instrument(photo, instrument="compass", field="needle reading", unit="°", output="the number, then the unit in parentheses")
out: 75 (°)
